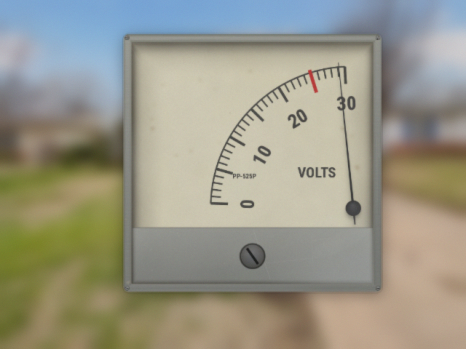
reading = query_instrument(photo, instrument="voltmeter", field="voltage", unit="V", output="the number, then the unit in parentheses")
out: 29 (V)
